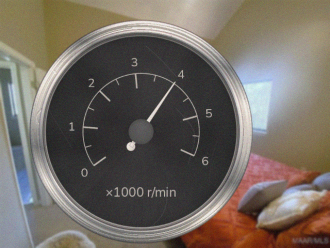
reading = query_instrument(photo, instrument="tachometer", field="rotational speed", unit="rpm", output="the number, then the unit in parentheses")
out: 4000 (rpm)
